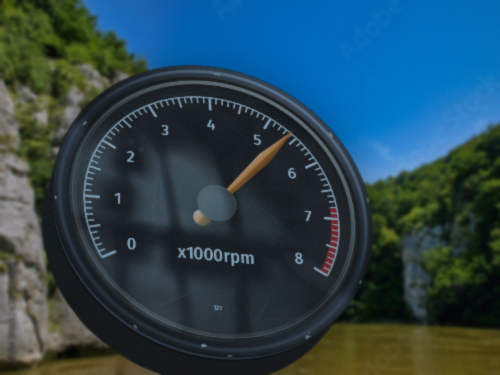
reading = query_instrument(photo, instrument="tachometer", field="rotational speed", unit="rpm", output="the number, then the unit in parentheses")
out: 5400 (rpm)
